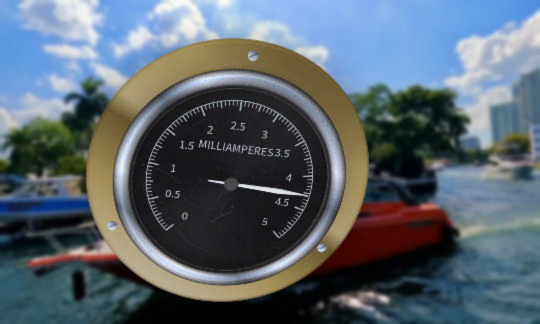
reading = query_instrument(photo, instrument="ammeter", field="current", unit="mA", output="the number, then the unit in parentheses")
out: 4.25 (mA)
